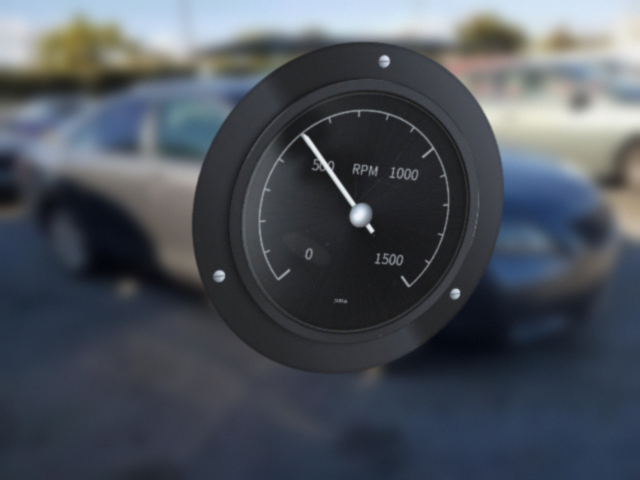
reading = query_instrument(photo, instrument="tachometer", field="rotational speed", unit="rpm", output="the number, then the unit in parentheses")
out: 500 (rpm)
